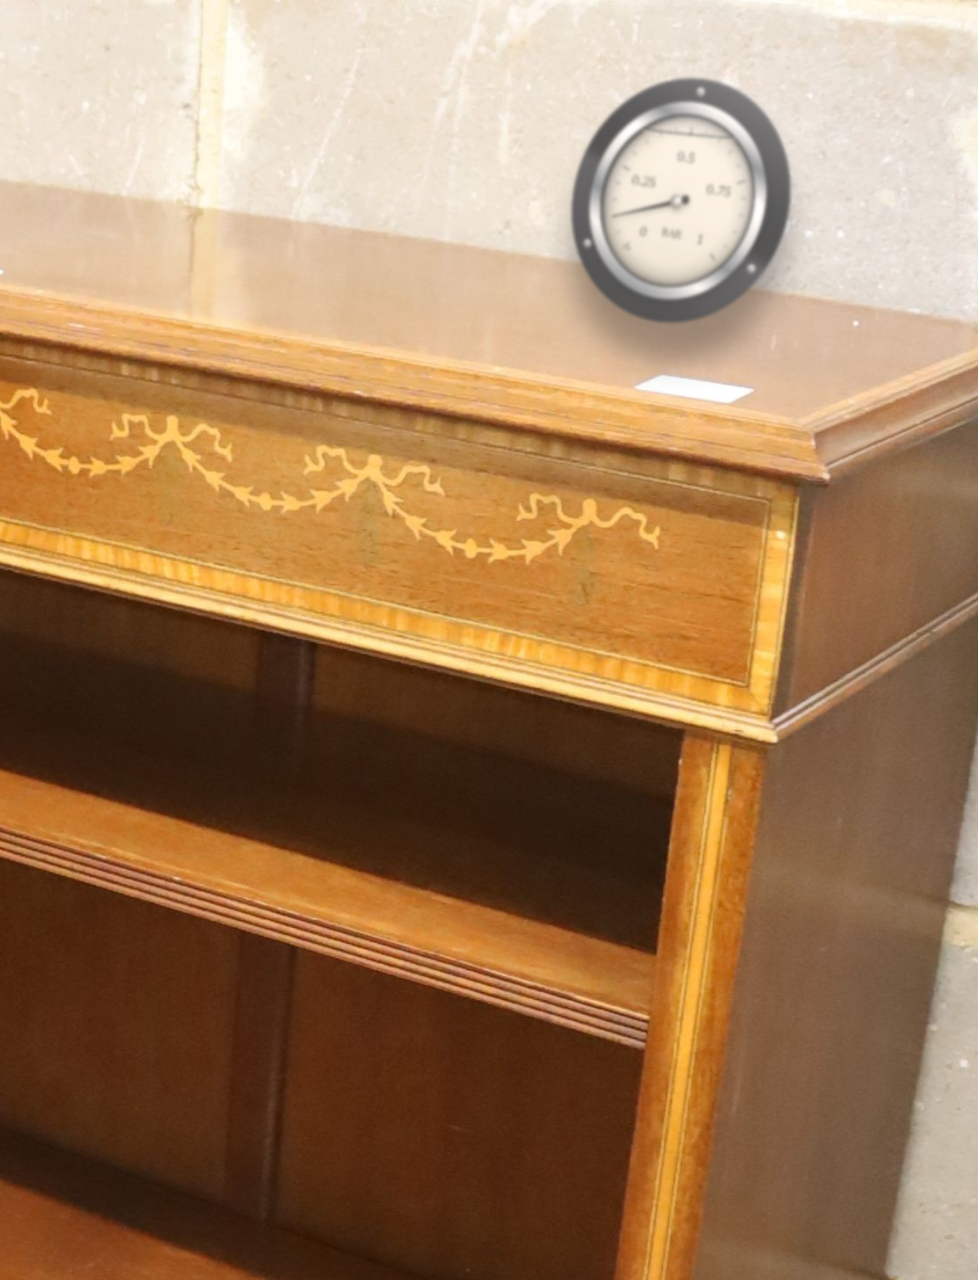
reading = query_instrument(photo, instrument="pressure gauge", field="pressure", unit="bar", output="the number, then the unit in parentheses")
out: 0.1 (bar)
